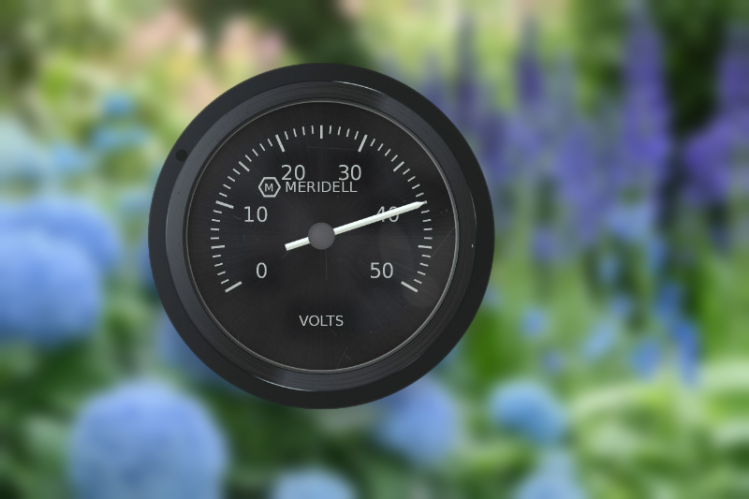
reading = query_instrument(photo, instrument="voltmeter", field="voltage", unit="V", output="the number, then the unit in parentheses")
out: 40 (V)
